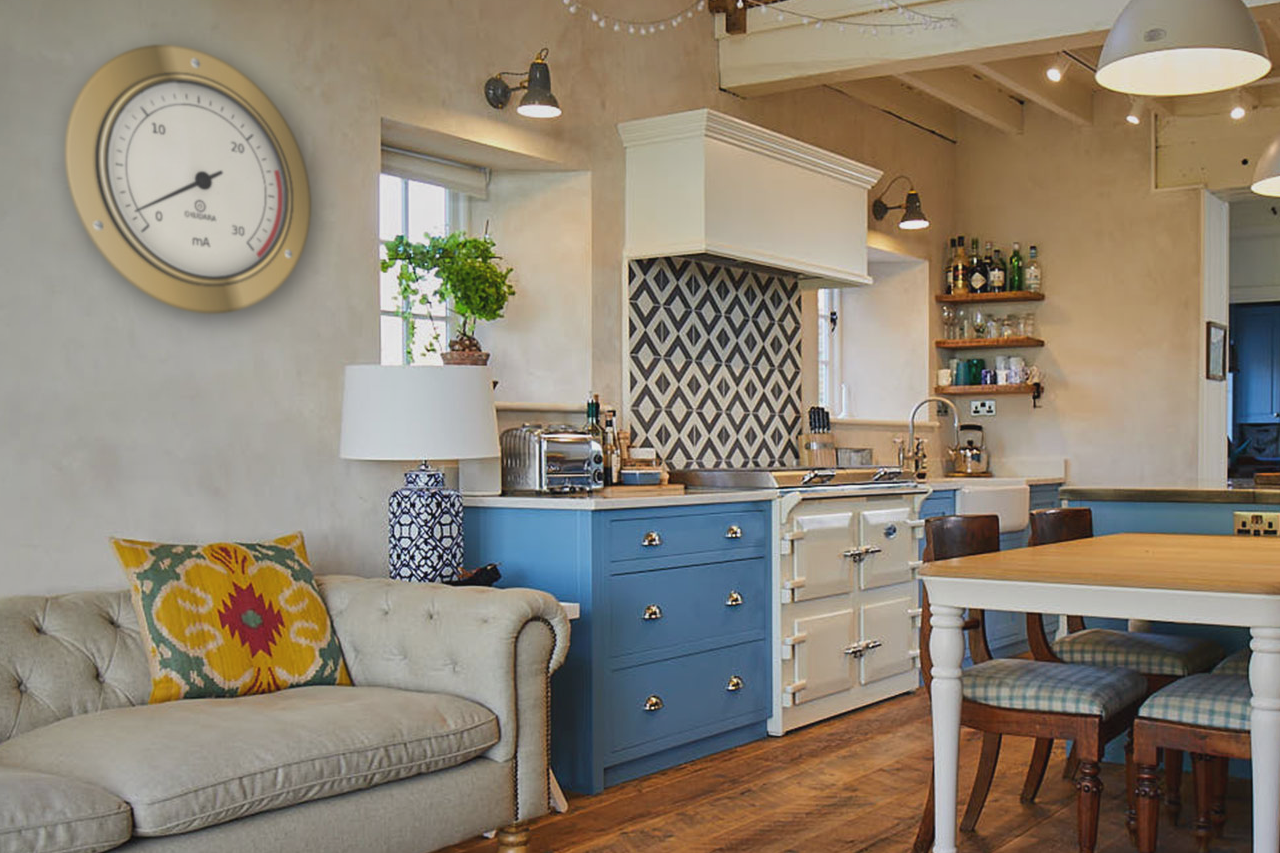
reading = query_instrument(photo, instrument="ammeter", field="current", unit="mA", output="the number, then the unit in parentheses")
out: 1.5 (mA)
